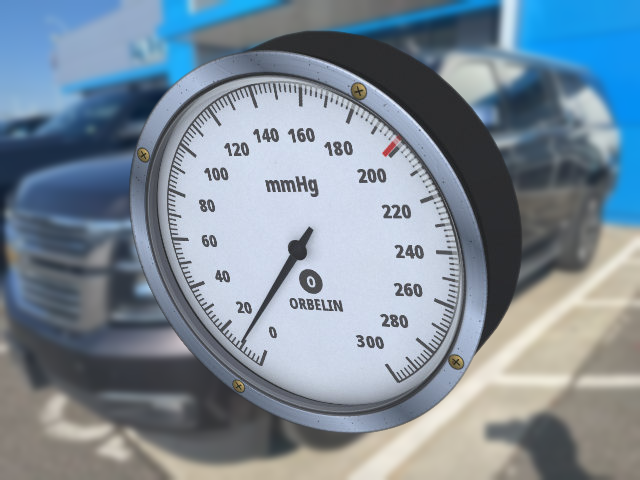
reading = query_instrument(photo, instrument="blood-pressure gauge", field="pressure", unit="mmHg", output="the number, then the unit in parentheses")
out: 10 (mmHg)
